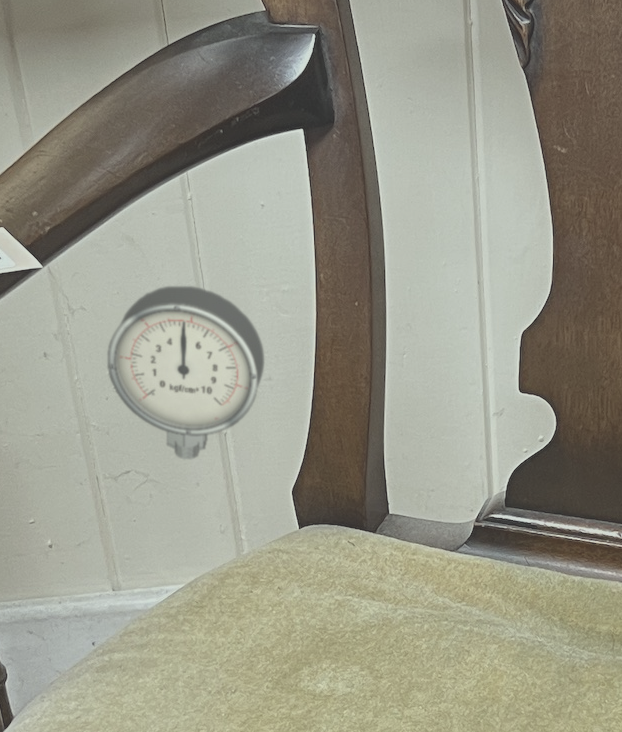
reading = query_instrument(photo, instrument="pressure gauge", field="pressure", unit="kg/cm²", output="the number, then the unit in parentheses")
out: 5 (kg/cm²)
